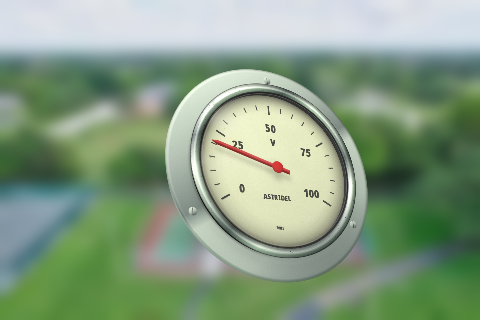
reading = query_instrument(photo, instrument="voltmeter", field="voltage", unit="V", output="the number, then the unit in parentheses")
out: 20 (V)
